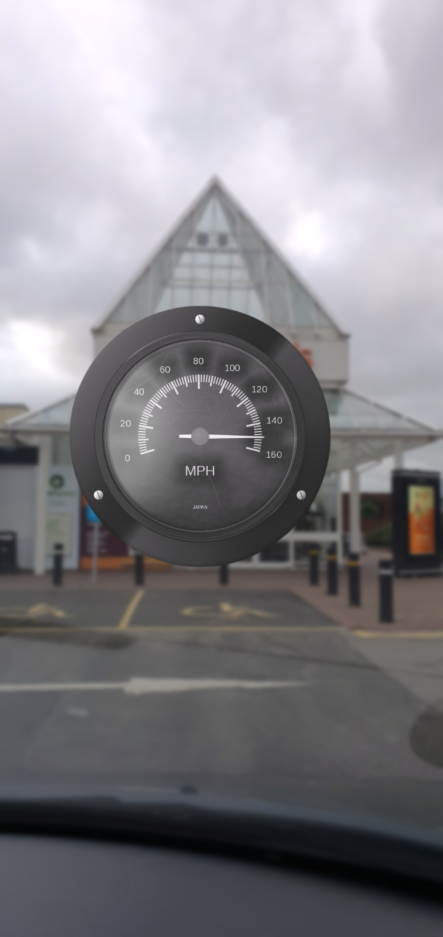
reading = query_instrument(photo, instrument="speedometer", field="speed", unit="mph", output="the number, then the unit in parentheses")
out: 150 (mph)
